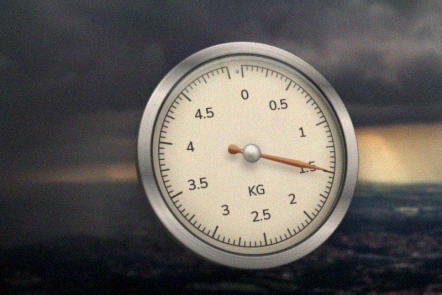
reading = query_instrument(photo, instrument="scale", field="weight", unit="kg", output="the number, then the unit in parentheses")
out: 1.5 (kg)
